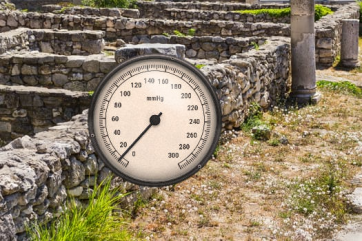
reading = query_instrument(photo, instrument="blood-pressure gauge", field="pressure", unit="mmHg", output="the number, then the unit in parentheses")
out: 10 (mmHg)
